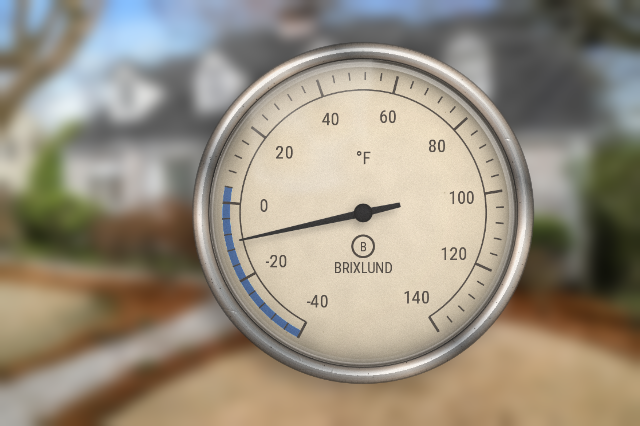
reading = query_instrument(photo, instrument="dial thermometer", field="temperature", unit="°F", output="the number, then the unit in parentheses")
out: -10 (°F)
